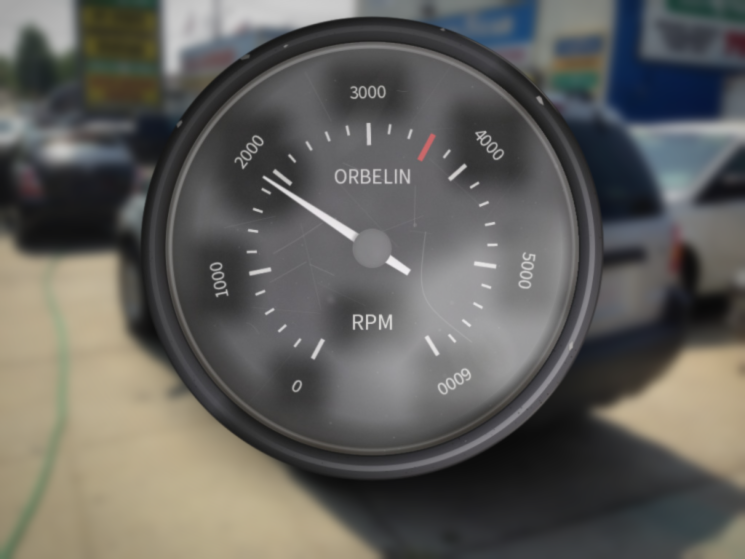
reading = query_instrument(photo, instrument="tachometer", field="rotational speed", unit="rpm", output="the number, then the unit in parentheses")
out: 1900 (rpm)
